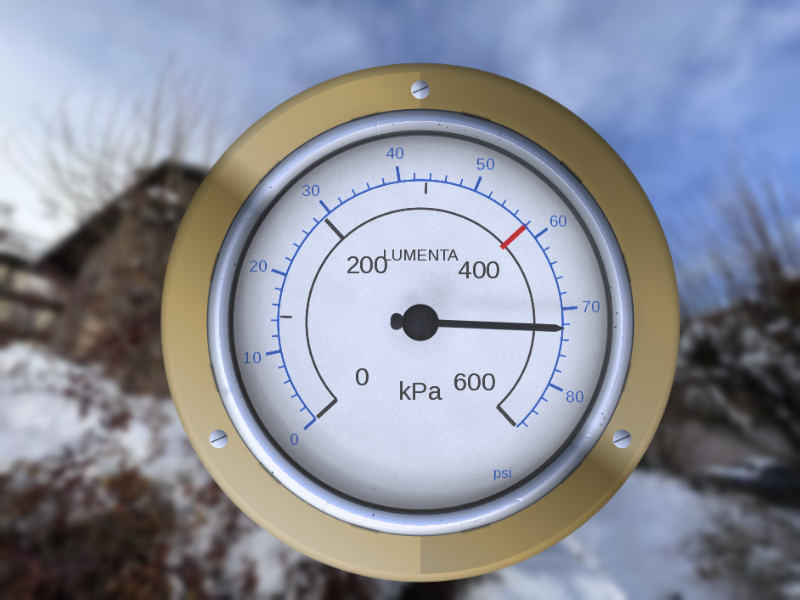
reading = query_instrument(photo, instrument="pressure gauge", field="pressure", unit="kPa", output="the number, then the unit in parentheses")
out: 500 (kPa)
